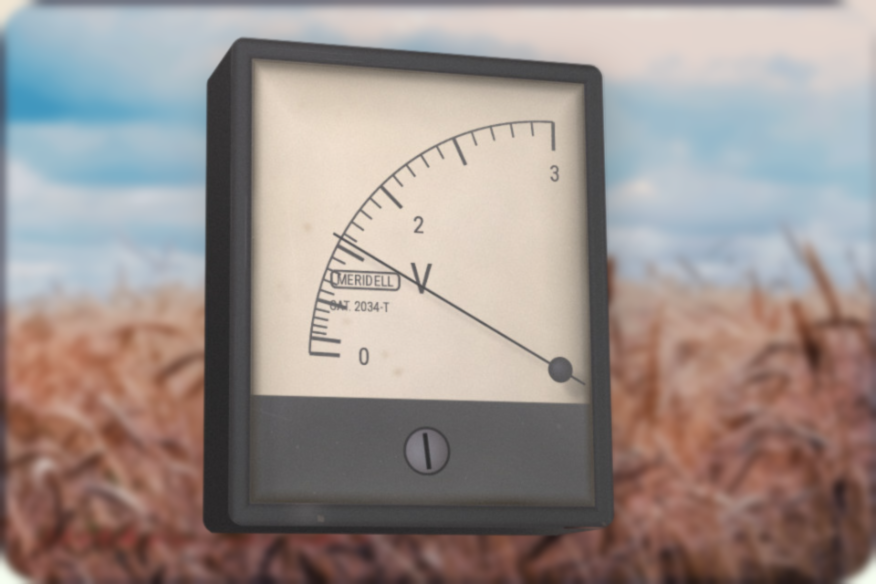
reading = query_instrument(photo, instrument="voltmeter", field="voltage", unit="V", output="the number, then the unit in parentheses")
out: 1.55 (V)
